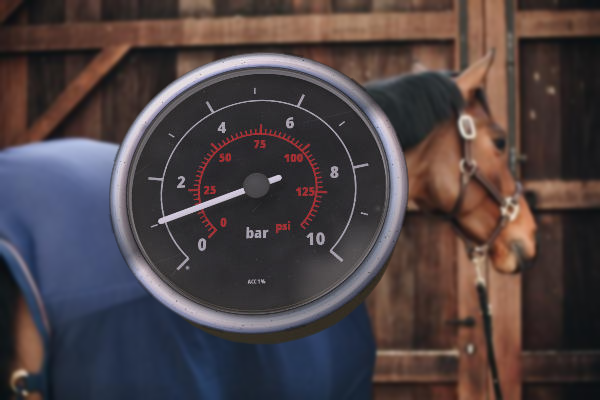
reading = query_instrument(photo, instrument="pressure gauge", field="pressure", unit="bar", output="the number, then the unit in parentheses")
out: 1 (bar)
